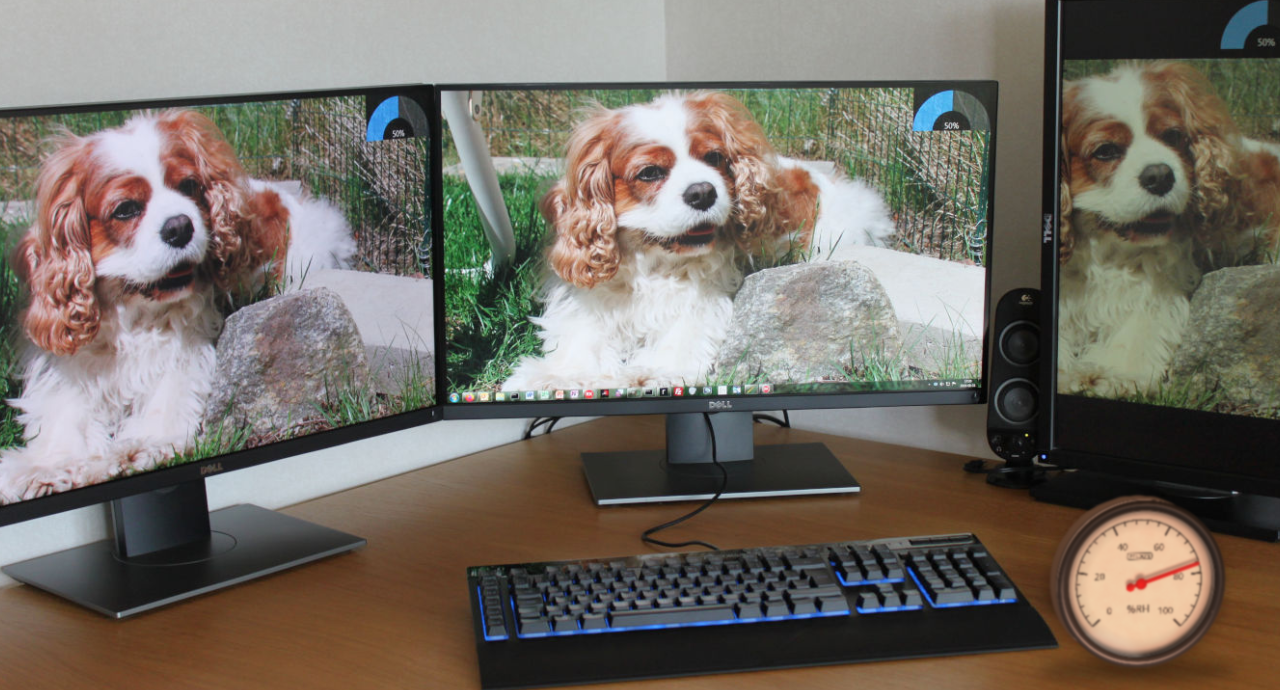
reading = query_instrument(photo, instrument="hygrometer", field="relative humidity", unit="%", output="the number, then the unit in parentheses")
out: 76 (%)
